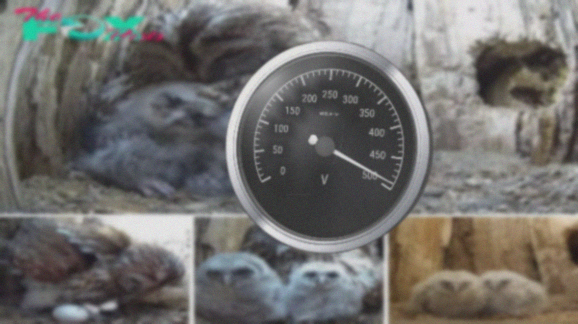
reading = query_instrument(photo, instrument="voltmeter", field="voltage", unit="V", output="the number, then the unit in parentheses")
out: 490 (V)
